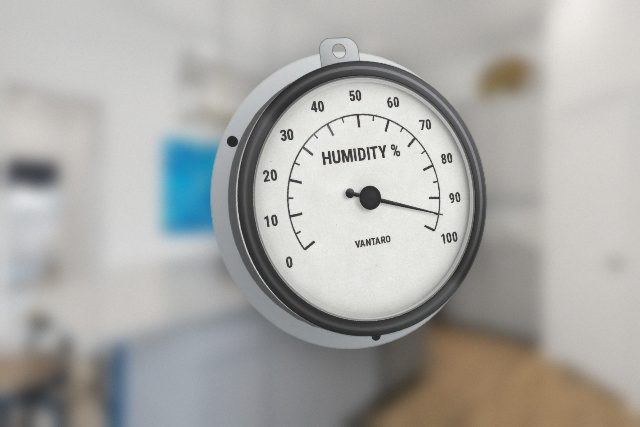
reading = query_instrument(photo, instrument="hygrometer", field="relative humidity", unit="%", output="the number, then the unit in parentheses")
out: 95 (%)
